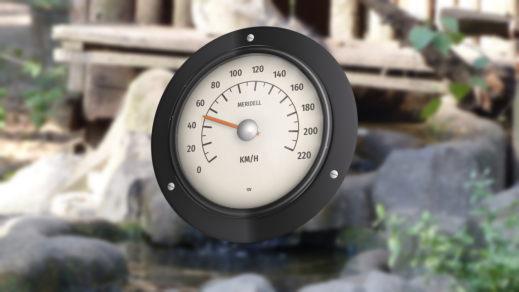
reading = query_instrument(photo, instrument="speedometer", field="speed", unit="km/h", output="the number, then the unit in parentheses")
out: 50 (km/h)
